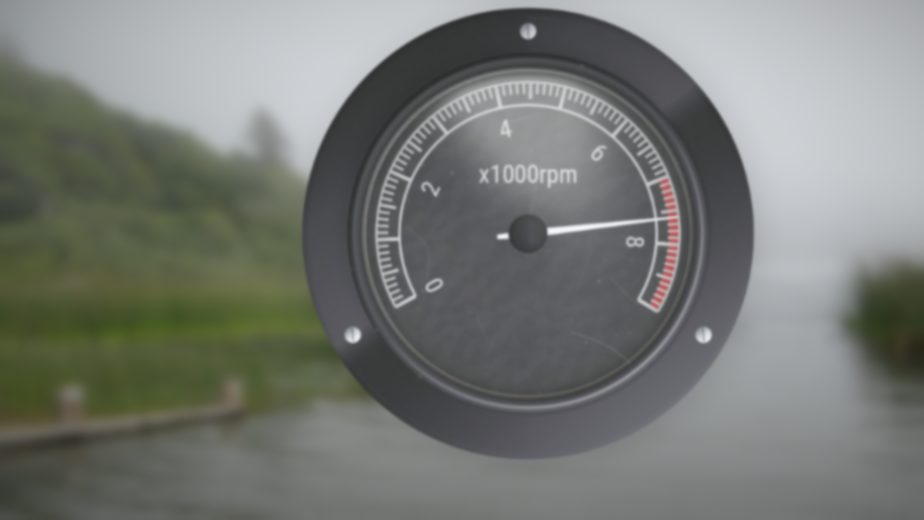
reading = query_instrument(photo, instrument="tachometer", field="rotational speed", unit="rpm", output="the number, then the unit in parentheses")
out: 7600 (rpm)
